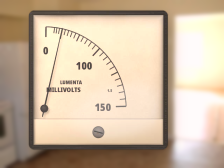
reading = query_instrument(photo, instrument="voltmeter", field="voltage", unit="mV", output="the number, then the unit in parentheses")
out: 50 (mV)
